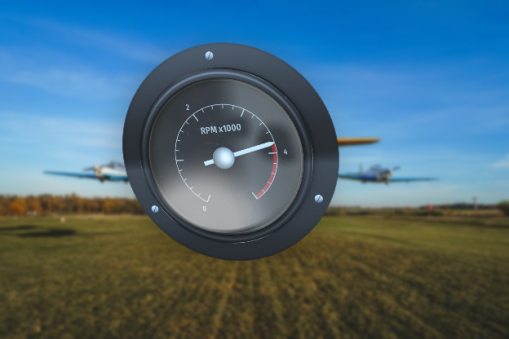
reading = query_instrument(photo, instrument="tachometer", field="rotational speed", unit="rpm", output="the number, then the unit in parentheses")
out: 3800 (rpm)
